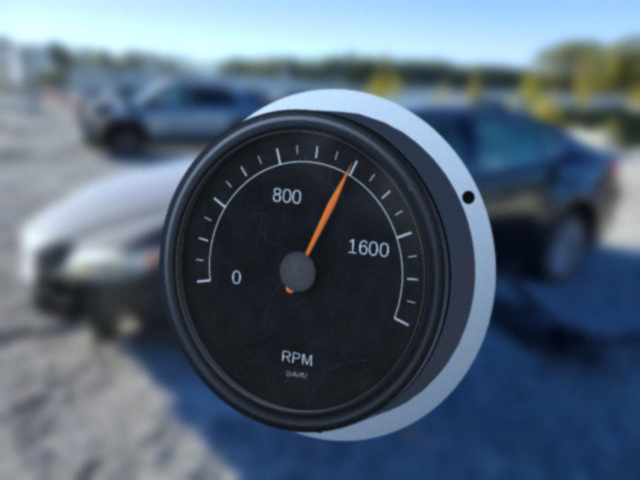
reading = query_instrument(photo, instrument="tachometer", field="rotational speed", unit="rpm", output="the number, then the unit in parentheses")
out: 1200 (rpm)
